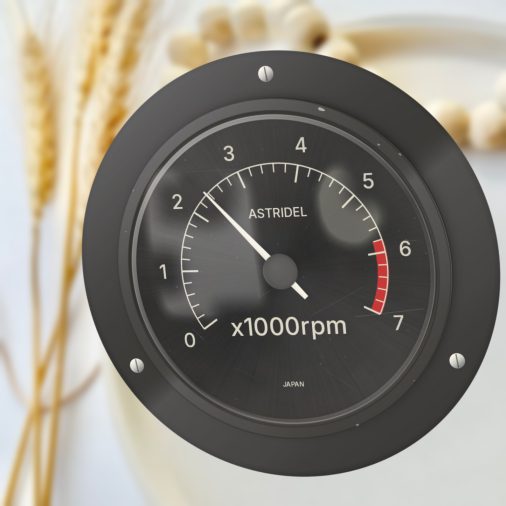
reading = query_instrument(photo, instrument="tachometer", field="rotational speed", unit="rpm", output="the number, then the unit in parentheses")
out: 2400 (rpm)
